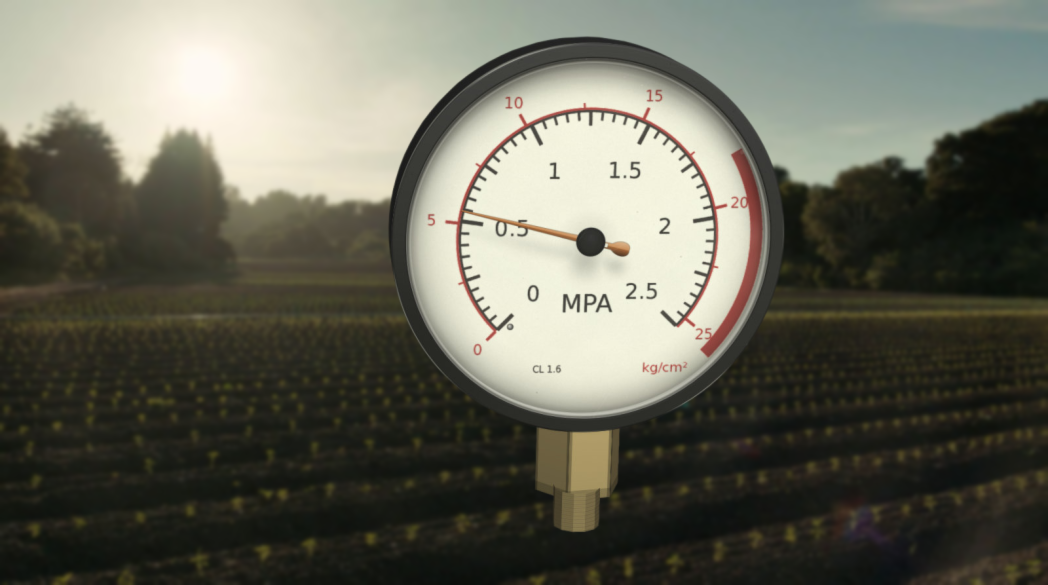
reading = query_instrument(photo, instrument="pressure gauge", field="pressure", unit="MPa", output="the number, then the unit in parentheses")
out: 0.55 (MPa)
